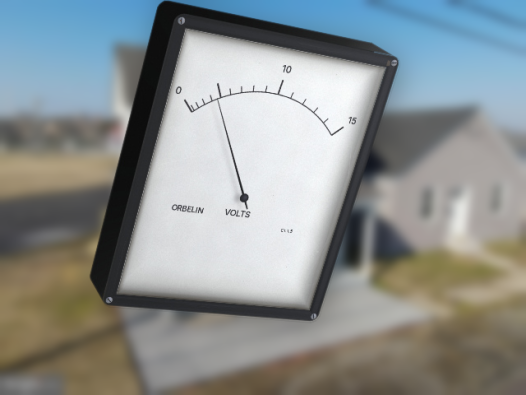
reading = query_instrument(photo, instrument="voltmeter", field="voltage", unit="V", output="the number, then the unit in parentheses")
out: 4.5 (V)
